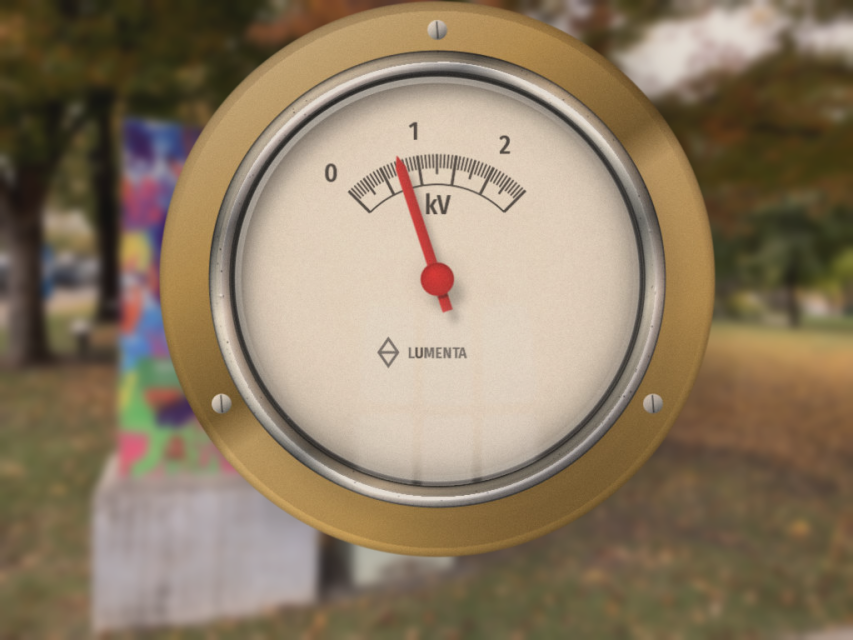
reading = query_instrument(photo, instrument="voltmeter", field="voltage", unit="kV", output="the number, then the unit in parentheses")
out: 0.75 (kV)
